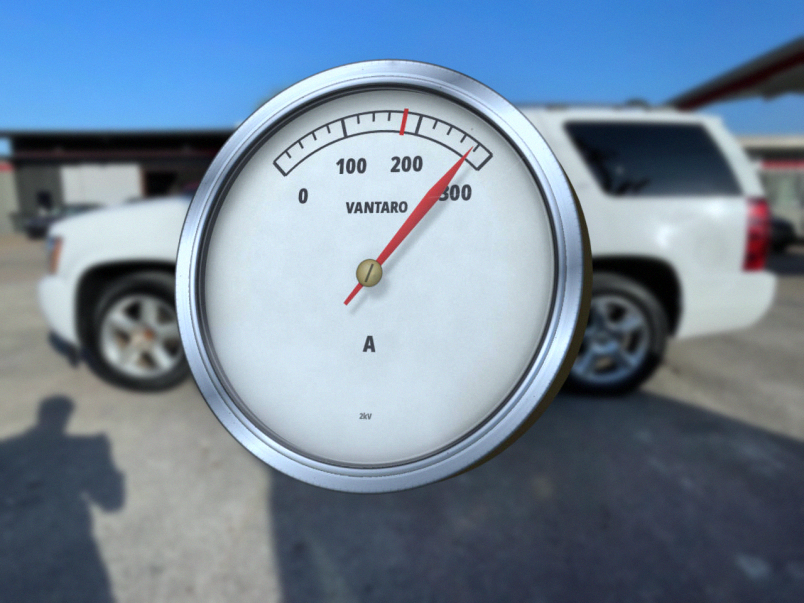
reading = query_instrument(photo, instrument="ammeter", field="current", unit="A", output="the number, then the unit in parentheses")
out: 280 (A)
